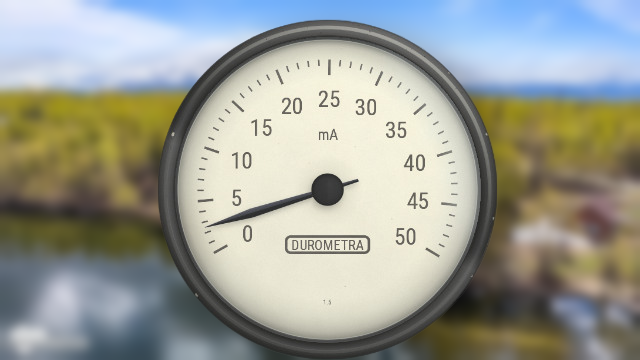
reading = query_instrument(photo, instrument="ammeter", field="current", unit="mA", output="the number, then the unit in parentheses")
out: 2.5 (mA)
